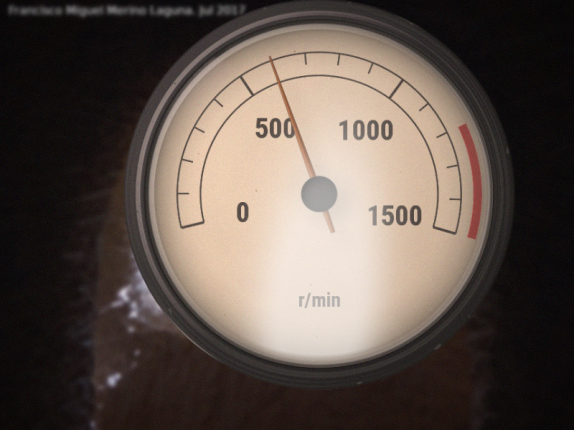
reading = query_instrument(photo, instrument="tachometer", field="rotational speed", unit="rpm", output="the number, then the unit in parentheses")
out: 600 (rpm)
